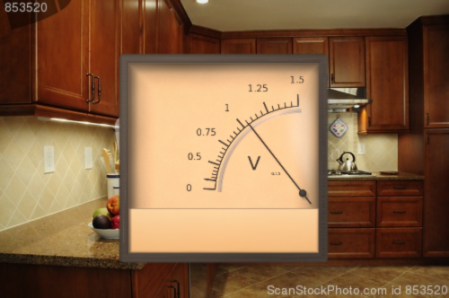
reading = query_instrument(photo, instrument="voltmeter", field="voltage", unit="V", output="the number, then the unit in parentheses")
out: 1.05 (V)
